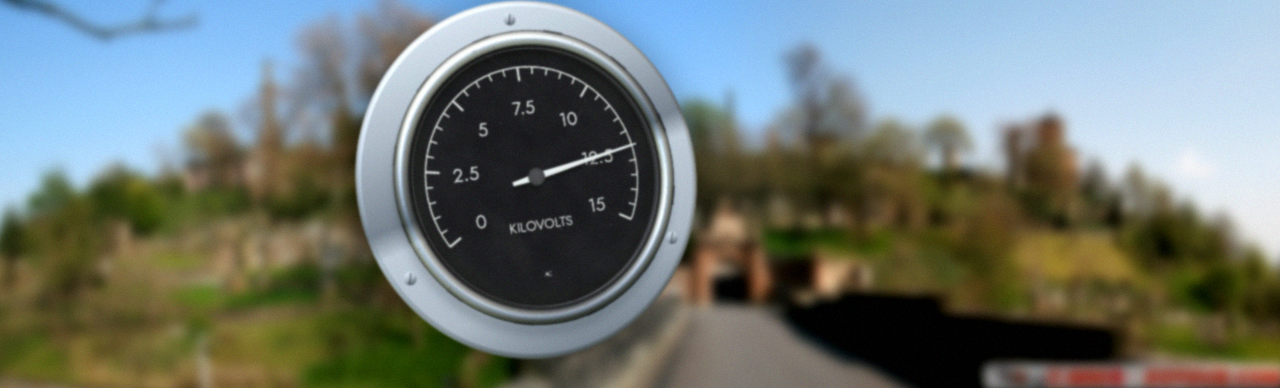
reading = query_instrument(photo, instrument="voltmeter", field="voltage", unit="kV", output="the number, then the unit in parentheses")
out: 12.5 (kV)
